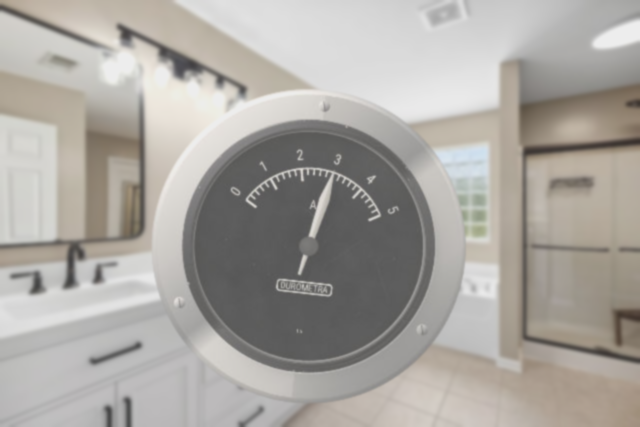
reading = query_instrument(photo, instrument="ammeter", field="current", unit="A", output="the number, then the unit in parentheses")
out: 3 (A)
